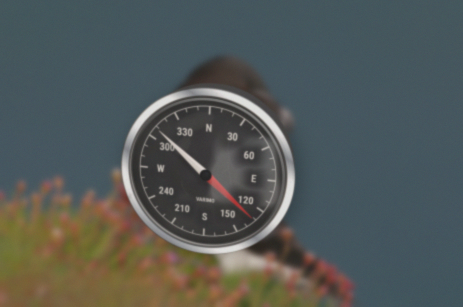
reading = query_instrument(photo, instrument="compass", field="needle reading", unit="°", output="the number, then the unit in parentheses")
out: 130 (°)
